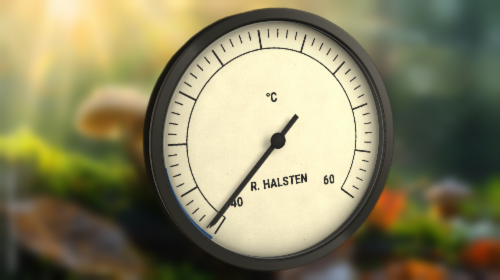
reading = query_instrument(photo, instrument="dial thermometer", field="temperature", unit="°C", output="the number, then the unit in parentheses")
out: -38 (°C)
